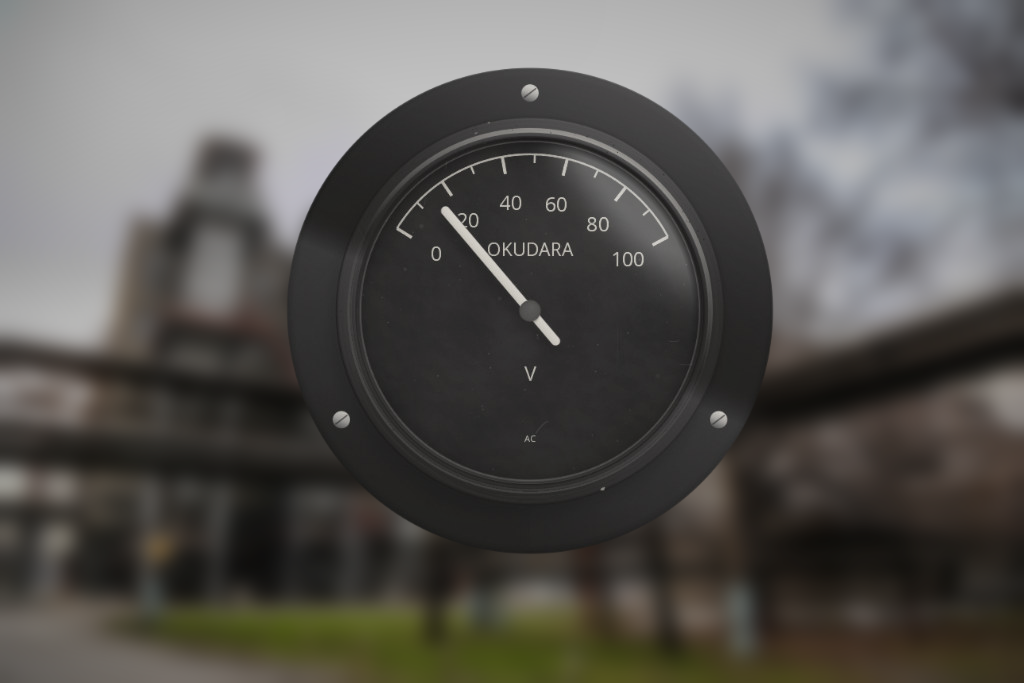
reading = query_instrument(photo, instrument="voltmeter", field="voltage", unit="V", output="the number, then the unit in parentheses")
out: 15 (V)
